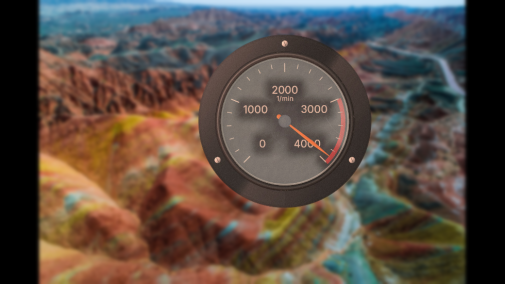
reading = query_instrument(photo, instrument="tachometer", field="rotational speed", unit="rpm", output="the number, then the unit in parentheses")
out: 3900 (rpm)
